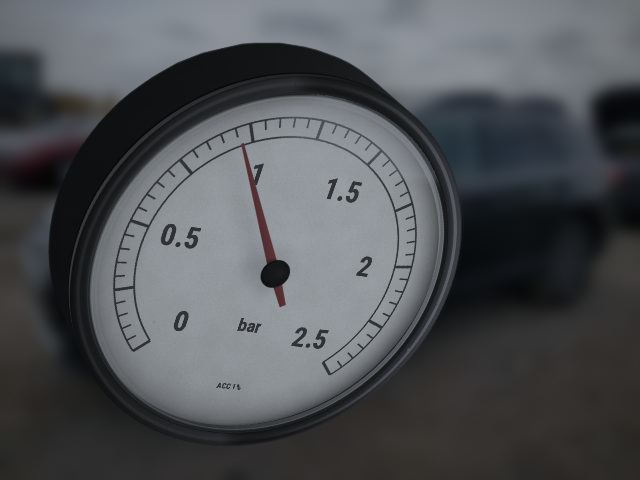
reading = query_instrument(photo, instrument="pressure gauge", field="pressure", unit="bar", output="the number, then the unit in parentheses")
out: 0.95 (bar)
